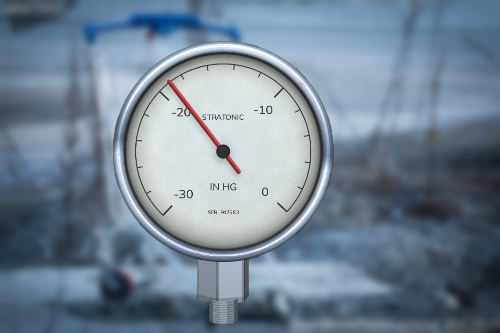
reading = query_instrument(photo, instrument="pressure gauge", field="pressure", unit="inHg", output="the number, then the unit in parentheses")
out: -19 (inHg)
